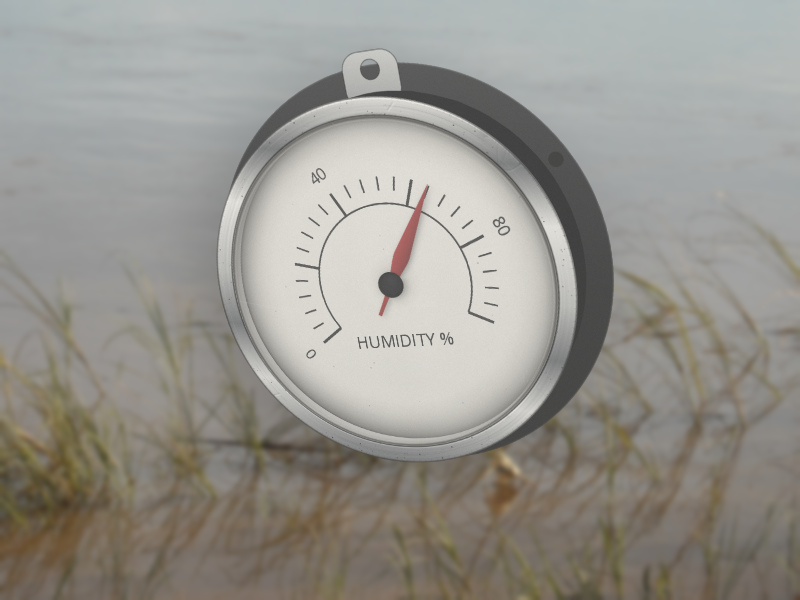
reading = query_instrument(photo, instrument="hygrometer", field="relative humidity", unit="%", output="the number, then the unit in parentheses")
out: 64 (%)
